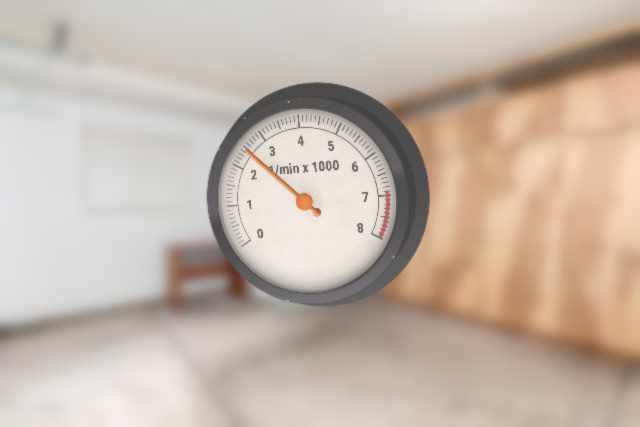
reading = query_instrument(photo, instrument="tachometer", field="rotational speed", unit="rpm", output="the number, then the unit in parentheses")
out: 2500 (rpm)
